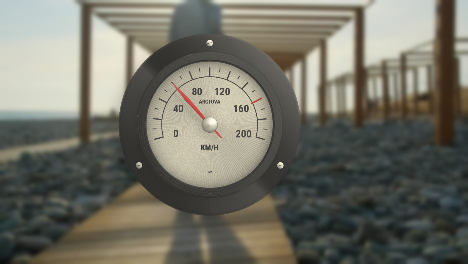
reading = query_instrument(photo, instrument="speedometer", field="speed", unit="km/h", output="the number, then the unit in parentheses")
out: 60 (km/h)
